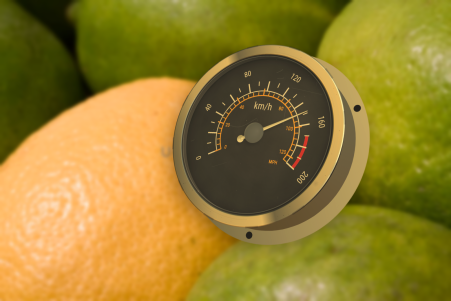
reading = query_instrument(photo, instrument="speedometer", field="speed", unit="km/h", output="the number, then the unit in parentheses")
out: 150 (km/h)
